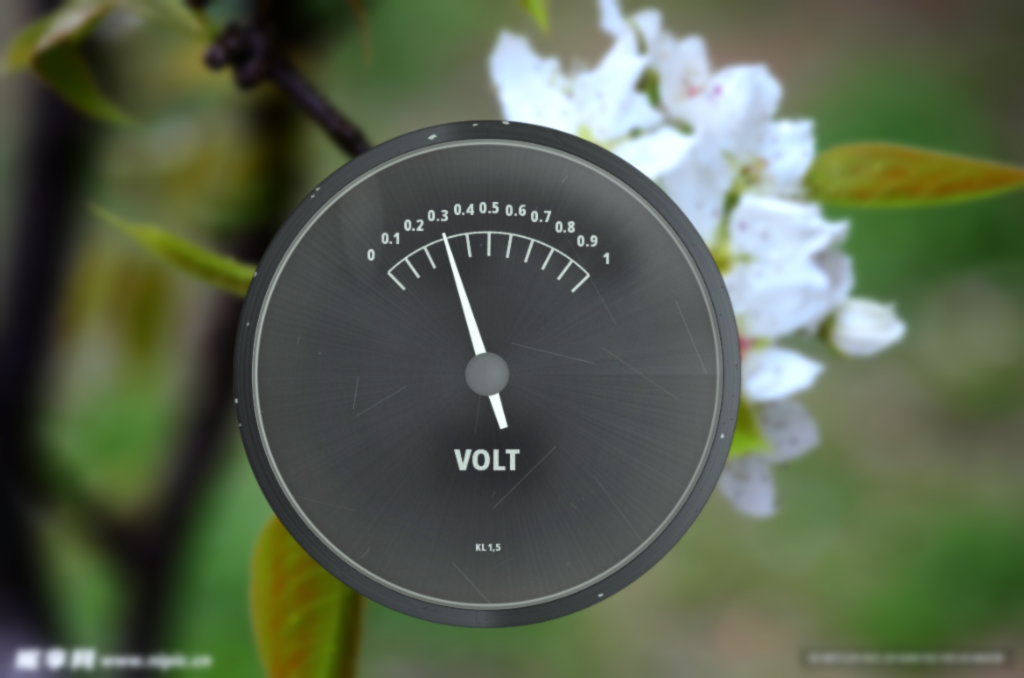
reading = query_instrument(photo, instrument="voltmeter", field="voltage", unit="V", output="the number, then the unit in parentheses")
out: 0.3 (V)
